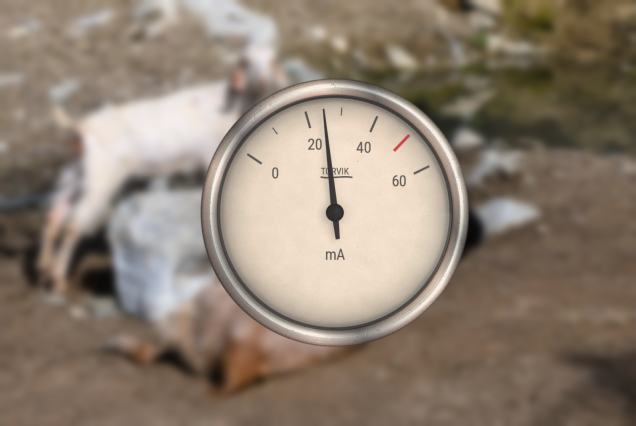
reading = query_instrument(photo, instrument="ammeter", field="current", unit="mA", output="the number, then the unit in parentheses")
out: 25 (mA)
